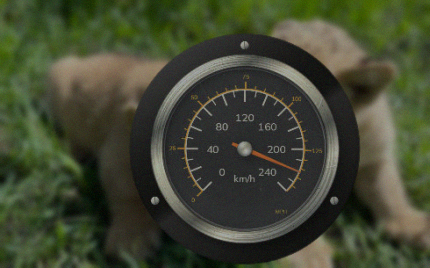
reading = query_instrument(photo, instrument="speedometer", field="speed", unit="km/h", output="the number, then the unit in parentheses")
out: 220 (km/h)
